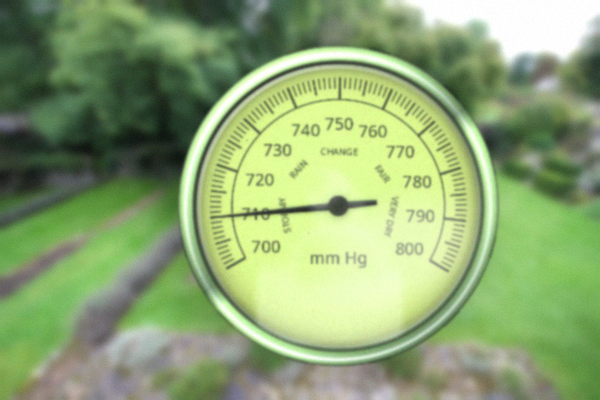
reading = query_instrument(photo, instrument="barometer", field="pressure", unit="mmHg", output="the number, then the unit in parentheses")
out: 710 (mmHg)
